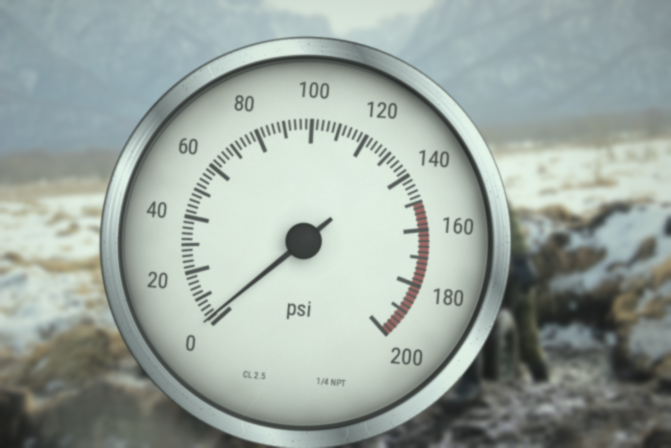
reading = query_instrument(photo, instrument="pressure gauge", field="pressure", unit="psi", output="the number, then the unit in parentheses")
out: 2 (psi)
